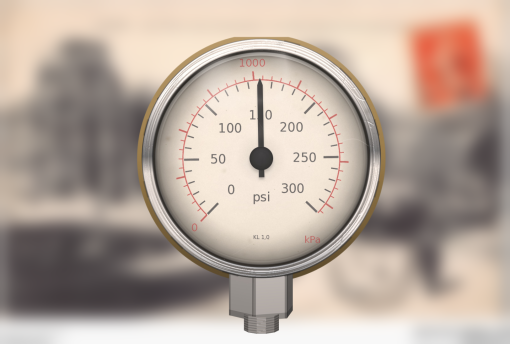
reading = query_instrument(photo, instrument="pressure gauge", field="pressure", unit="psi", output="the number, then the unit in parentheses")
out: 150 (psi)
